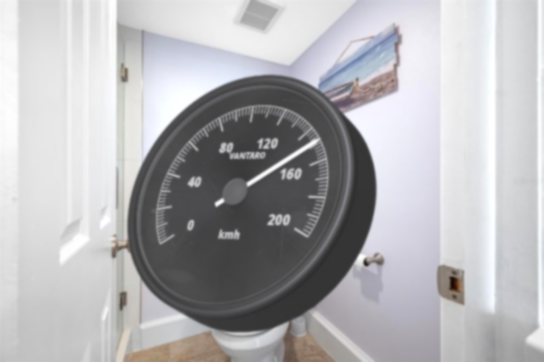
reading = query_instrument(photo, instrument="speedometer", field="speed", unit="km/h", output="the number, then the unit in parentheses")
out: 150 (km/h)
